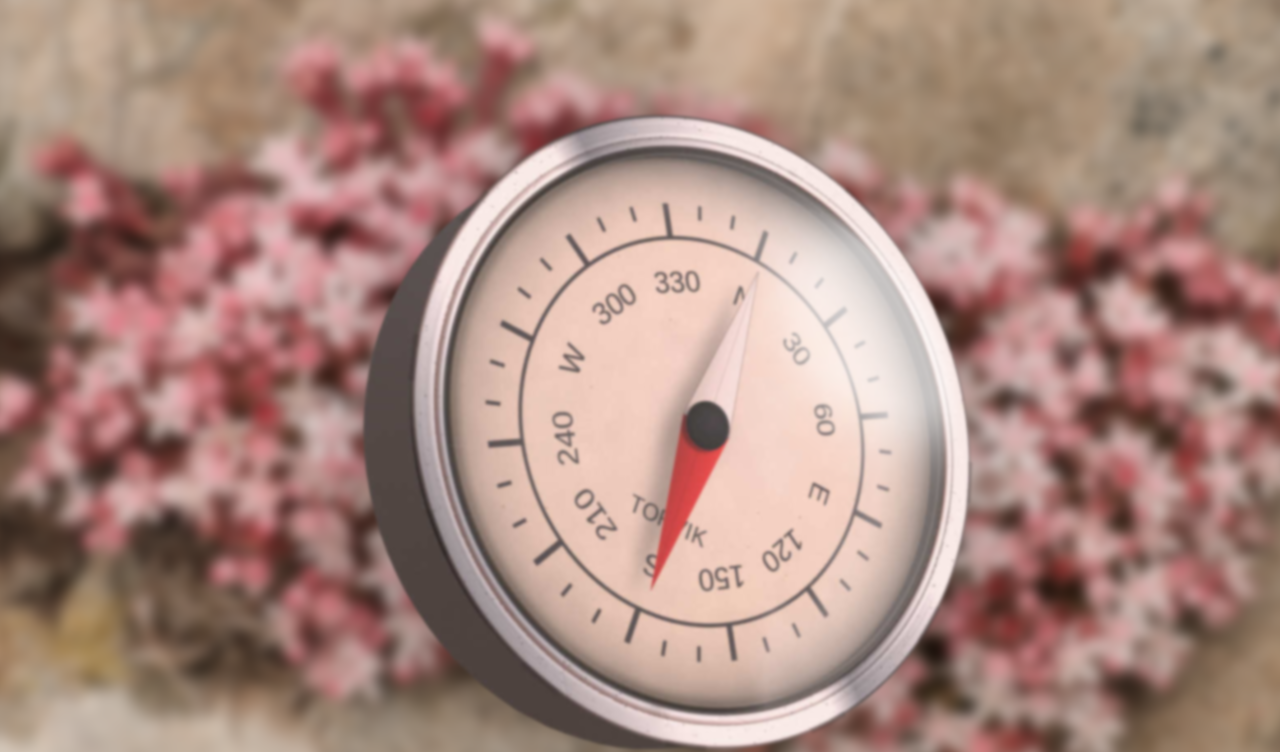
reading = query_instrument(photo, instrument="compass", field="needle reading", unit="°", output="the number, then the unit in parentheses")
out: 180 (°)
